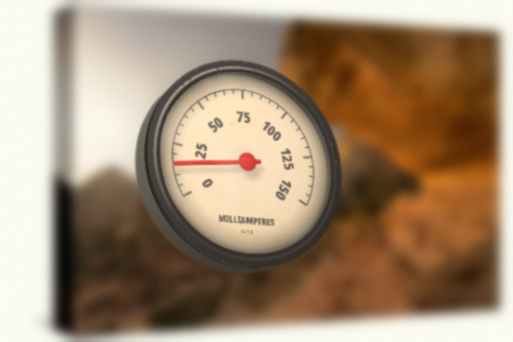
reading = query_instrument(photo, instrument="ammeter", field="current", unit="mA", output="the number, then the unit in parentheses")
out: 15 (mA)
